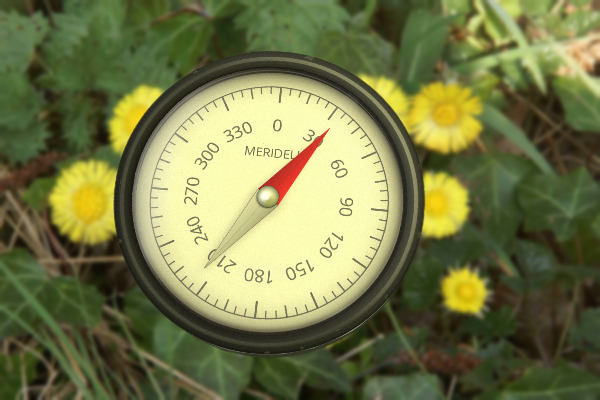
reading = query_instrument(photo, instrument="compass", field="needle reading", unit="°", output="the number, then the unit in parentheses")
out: 35 (°)
